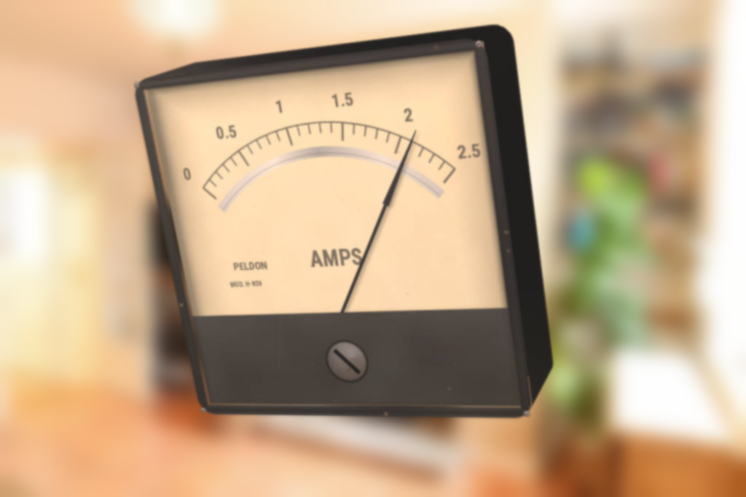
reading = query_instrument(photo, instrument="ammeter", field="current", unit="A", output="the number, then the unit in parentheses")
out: 2.1 (A)
